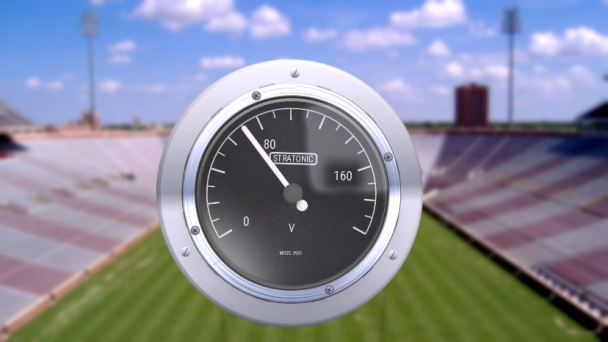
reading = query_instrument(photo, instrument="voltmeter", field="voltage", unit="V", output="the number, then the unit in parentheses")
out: 70 (V)
